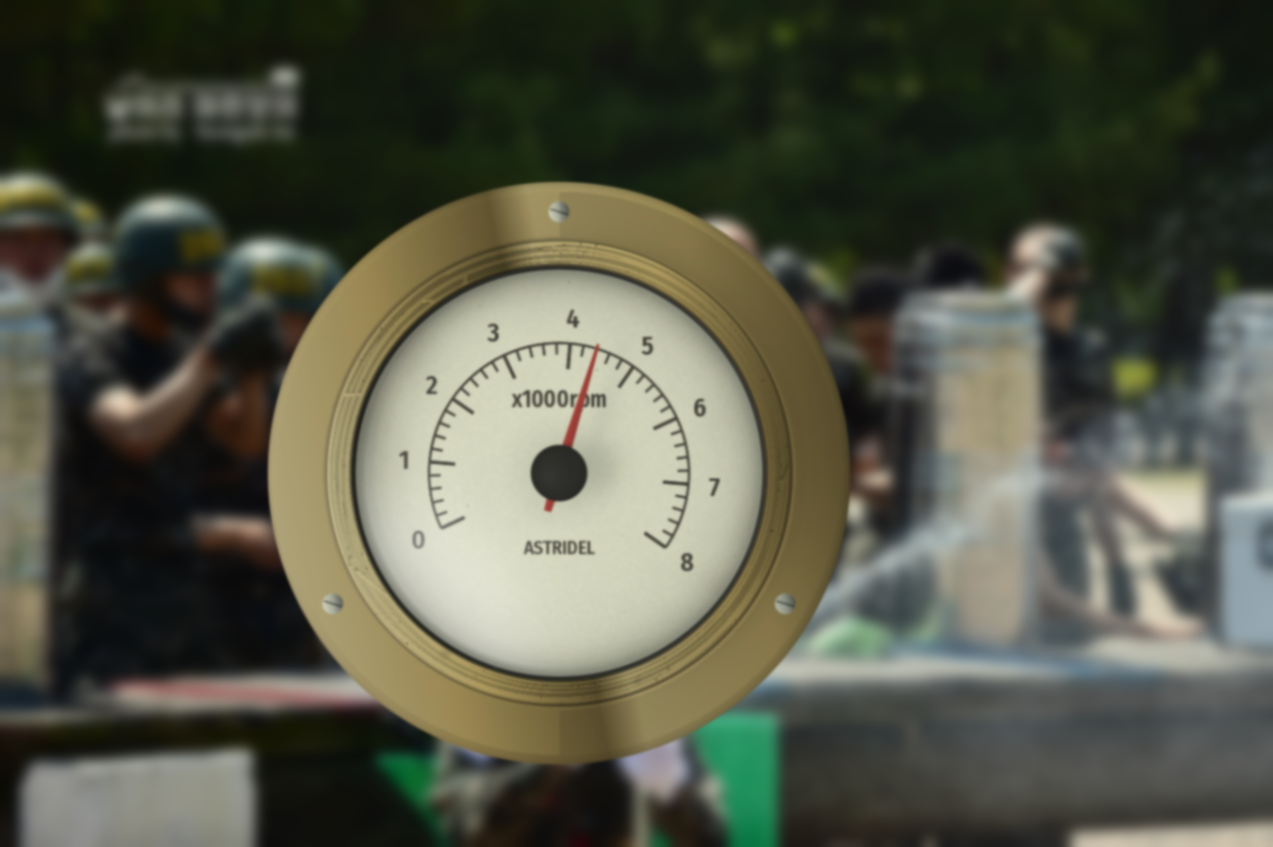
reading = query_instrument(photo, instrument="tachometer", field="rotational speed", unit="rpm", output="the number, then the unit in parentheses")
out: 4400 (rpm)
